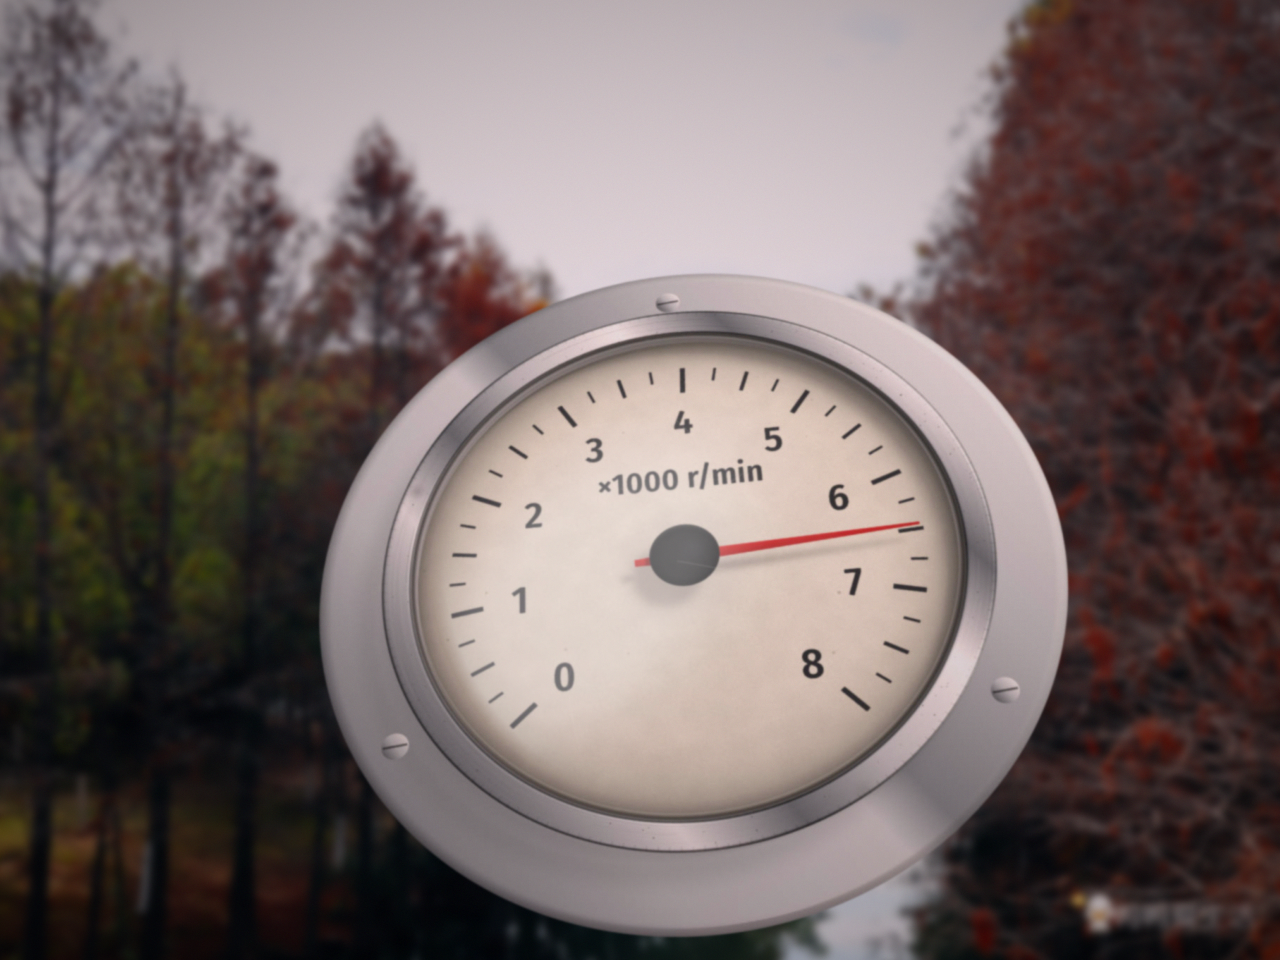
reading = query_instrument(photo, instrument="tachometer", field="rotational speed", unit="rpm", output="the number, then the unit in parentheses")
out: 6500 (rpm)
